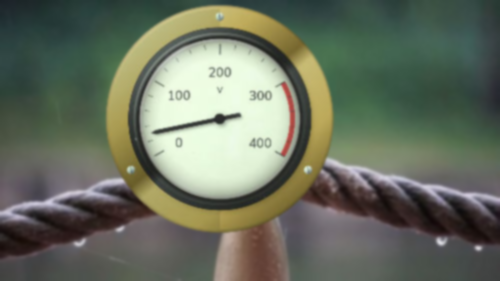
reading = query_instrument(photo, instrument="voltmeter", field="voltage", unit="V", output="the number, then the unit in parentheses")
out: 30 (V)
